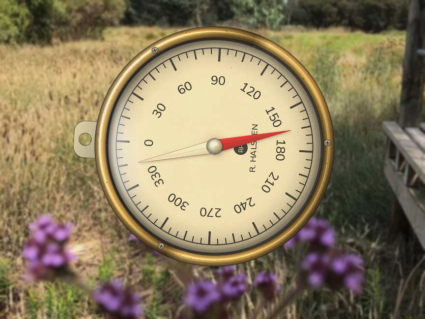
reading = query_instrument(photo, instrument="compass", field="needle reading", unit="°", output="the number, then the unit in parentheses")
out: 165 (°)
